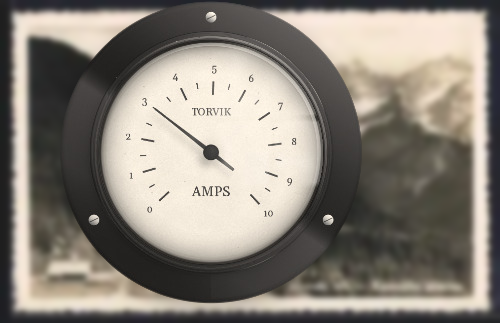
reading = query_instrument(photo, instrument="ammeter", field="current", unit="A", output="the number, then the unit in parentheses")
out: 3 (A)
